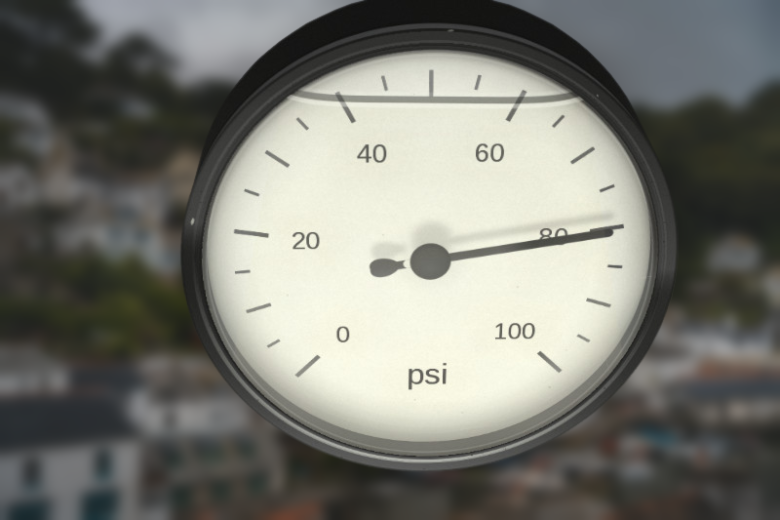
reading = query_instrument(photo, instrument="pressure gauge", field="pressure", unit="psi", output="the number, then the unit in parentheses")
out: 80 (psi)
